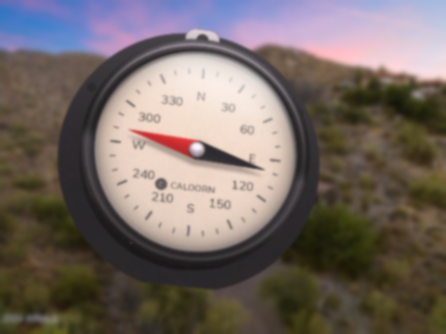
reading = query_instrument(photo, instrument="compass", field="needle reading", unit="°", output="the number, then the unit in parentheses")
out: 280 (°)
